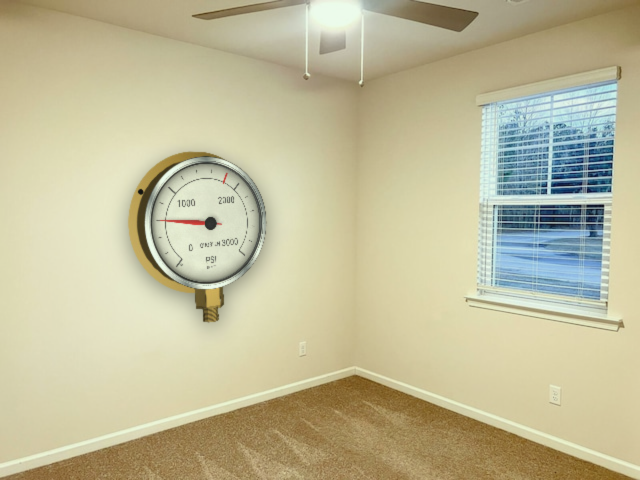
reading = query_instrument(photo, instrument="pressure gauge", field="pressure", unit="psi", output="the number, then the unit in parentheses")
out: 600 (psi)
